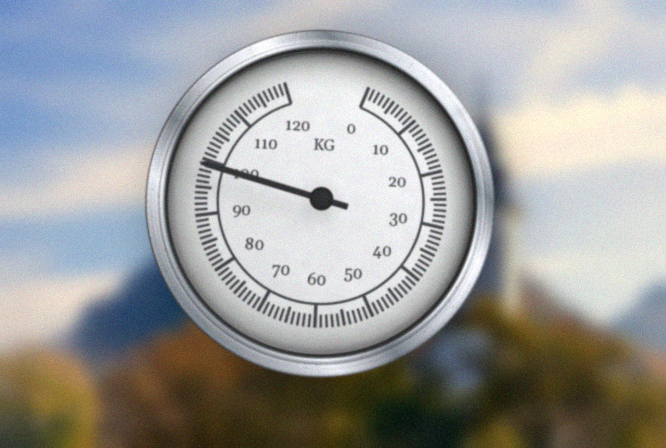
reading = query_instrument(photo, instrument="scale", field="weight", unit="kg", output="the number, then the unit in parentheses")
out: 99 (kg)
